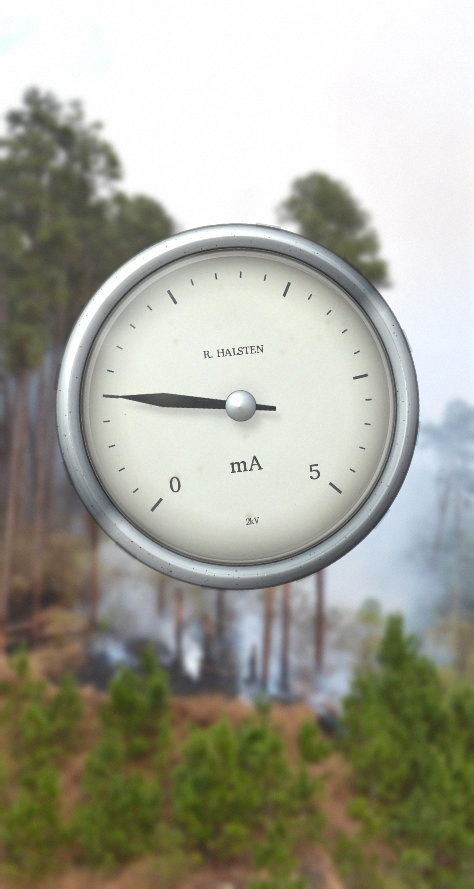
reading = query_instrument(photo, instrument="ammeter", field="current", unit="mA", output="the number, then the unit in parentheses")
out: 1 (mA)
